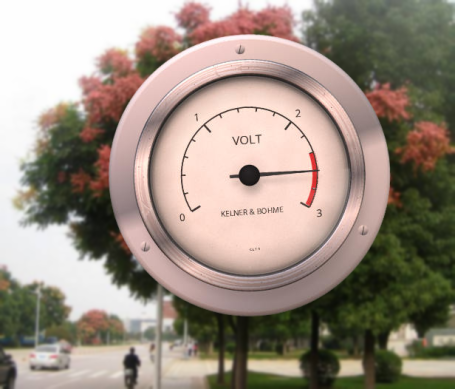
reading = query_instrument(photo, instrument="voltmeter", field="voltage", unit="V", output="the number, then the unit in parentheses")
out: 2.6 (V)
